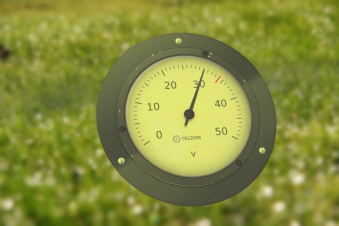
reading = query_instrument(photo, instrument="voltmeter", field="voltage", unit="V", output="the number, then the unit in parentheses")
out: 30 (V)
